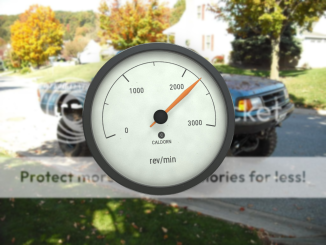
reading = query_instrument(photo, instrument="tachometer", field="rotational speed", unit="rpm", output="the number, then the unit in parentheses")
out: 2250 (rpm)
